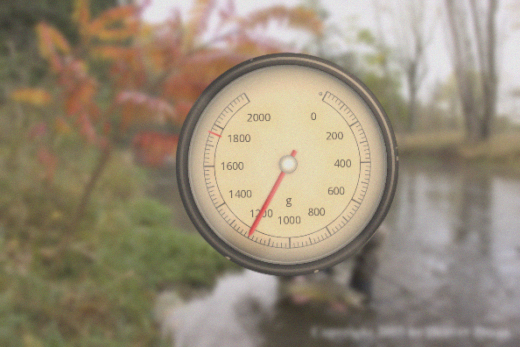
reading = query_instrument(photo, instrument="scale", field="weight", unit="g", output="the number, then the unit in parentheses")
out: 1200 (g)
